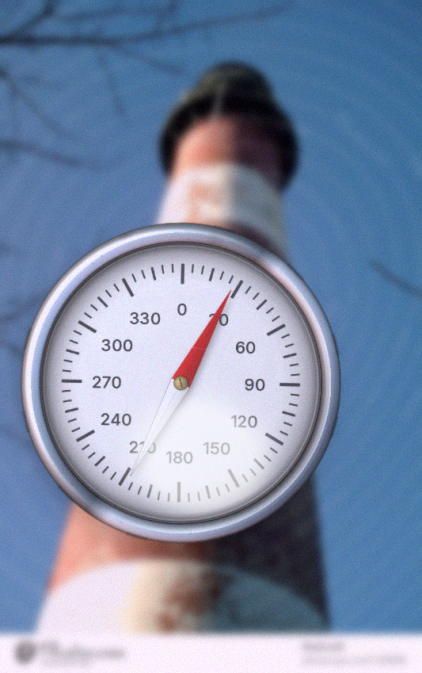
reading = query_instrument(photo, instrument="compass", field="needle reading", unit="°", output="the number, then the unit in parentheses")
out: 27.5 (°)
